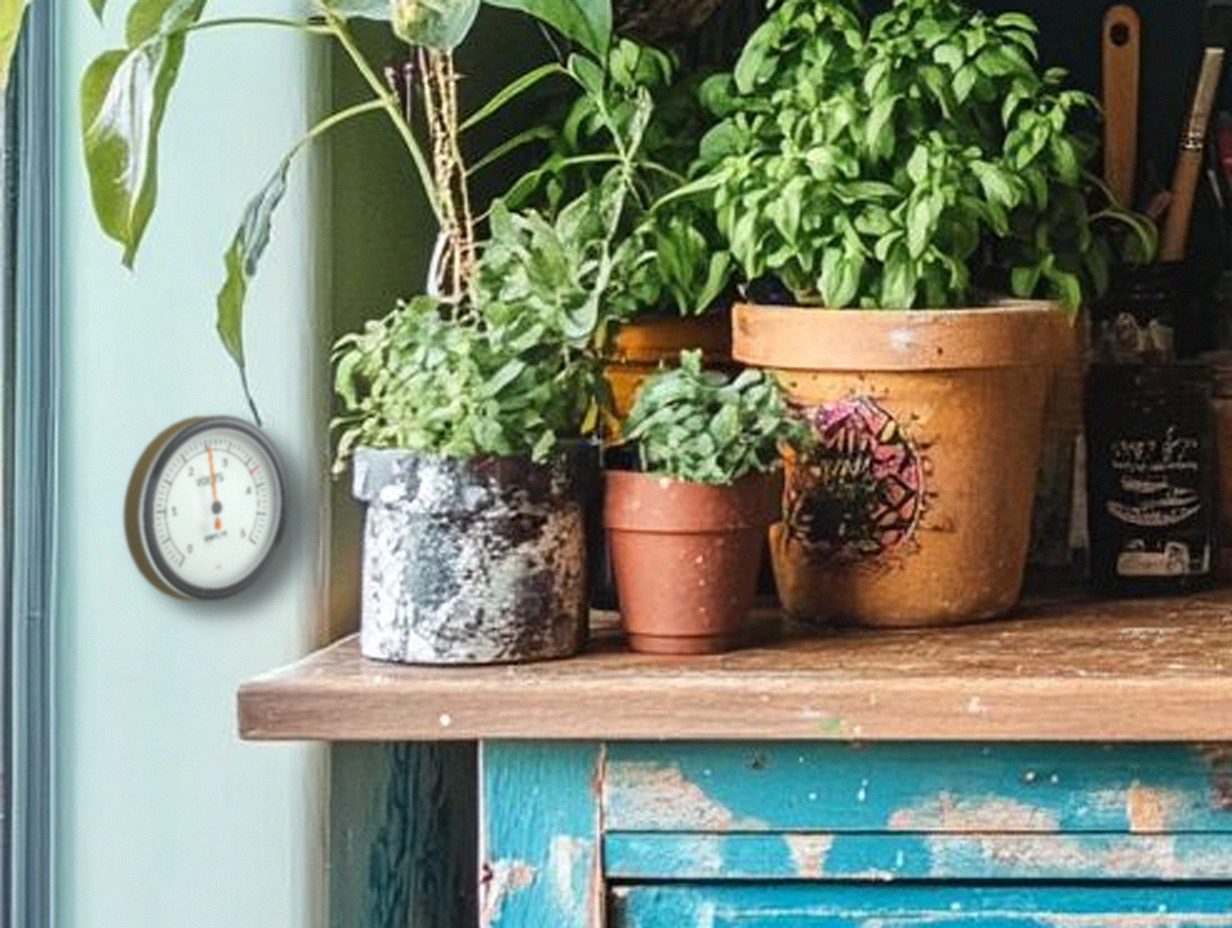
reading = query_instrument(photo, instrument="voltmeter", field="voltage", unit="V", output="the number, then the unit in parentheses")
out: 2.5 (V)
